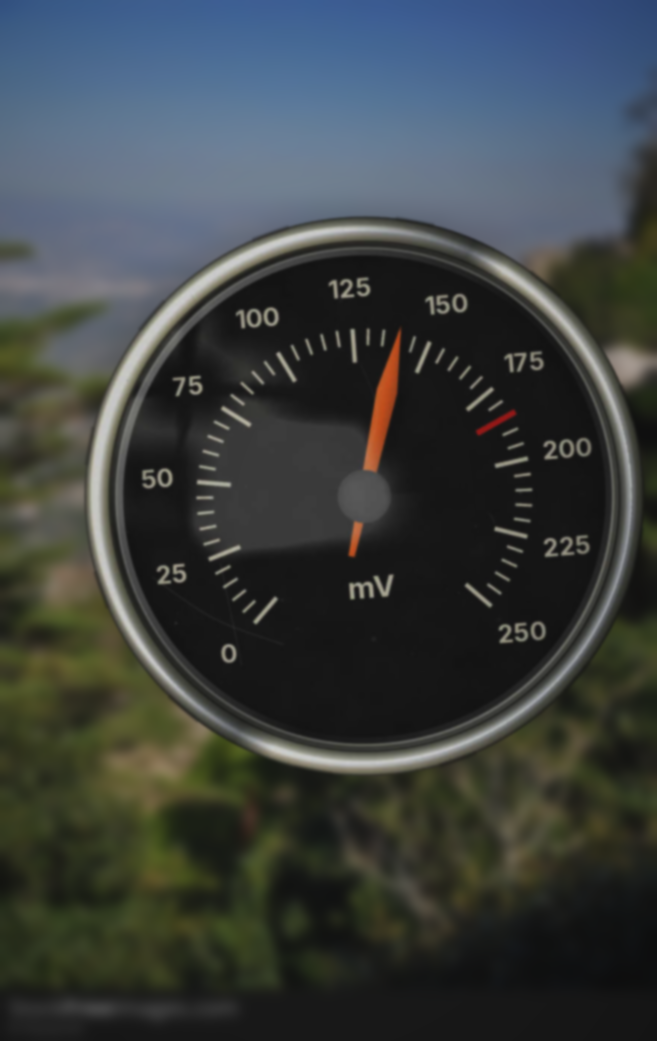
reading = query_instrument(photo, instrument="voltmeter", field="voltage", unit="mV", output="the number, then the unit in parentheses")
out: 140 (mV)
